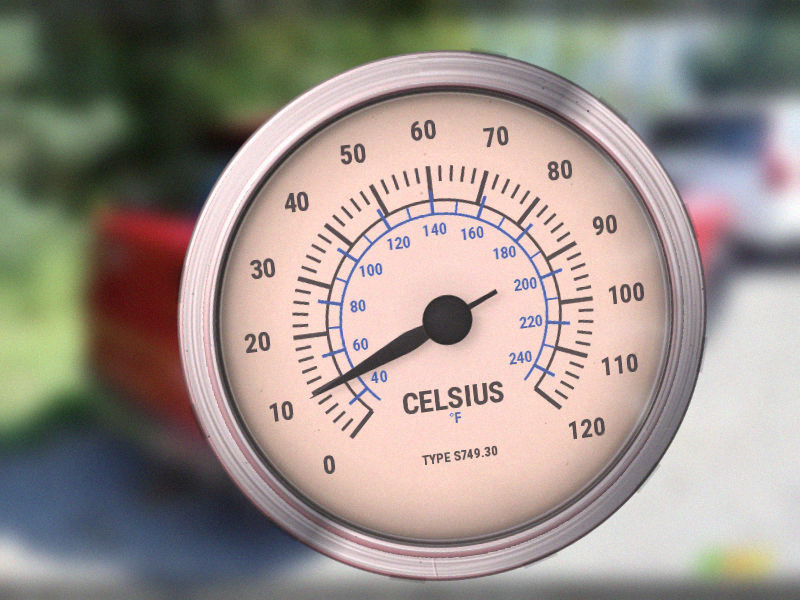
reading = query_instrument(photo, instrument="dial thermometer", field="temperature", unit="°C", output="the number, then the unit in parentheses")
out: 10 (°C)
